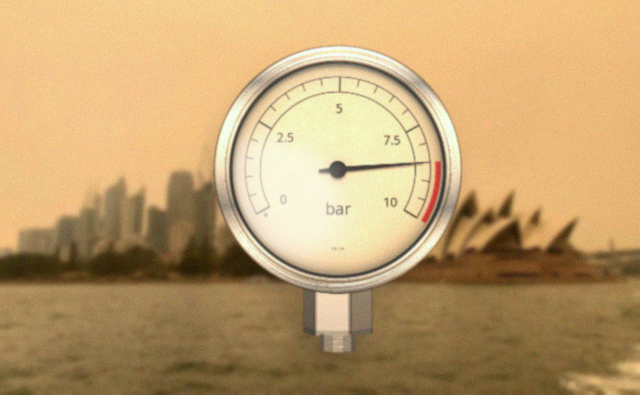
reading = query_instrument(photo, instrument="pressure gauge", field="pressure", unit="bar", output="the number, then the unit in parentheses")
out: 8.5 (bar)
